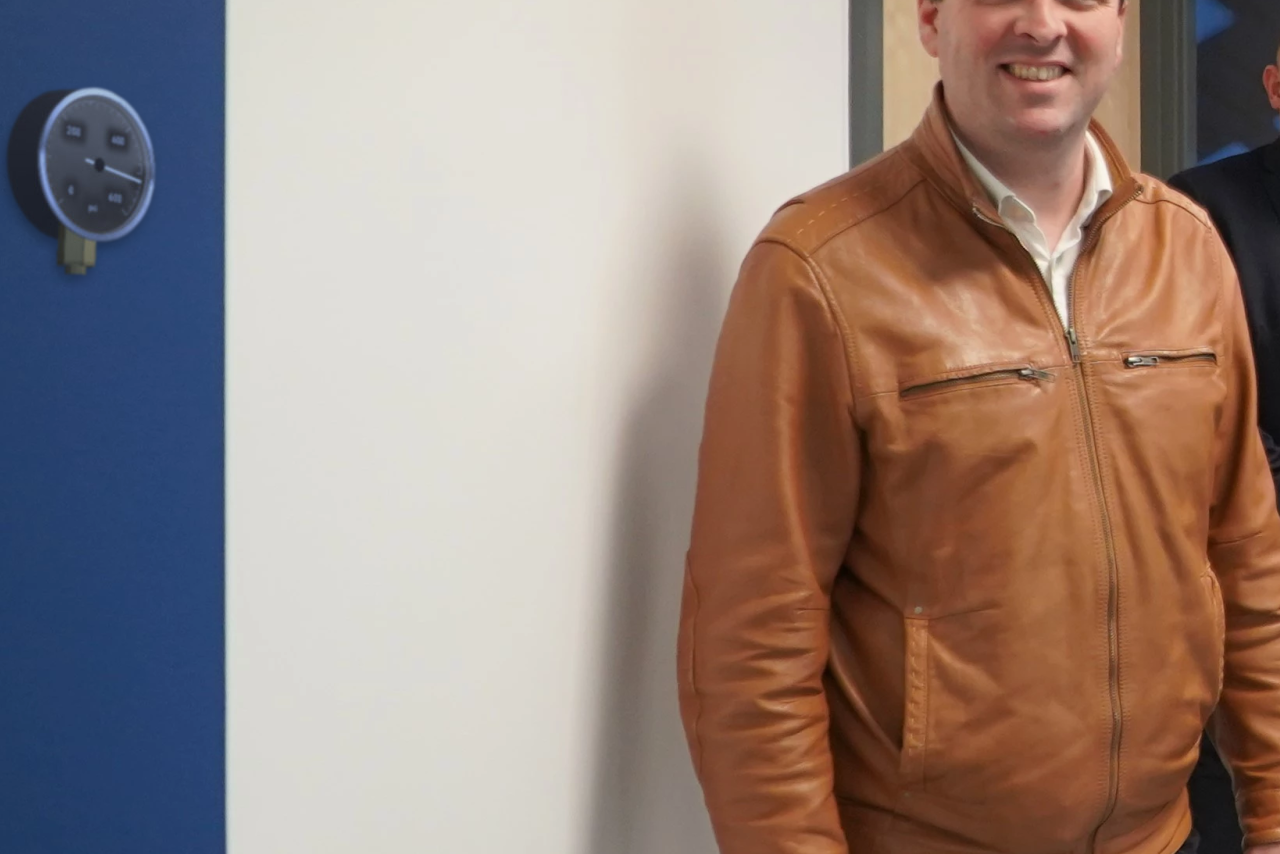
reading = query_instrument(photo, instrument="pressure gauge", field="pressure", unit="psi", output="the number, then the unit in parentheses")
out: 520 (psi)
